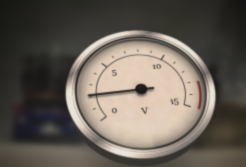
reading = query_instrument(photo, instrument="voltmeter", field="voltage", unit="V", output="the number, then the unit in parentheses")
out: 2 (V)
